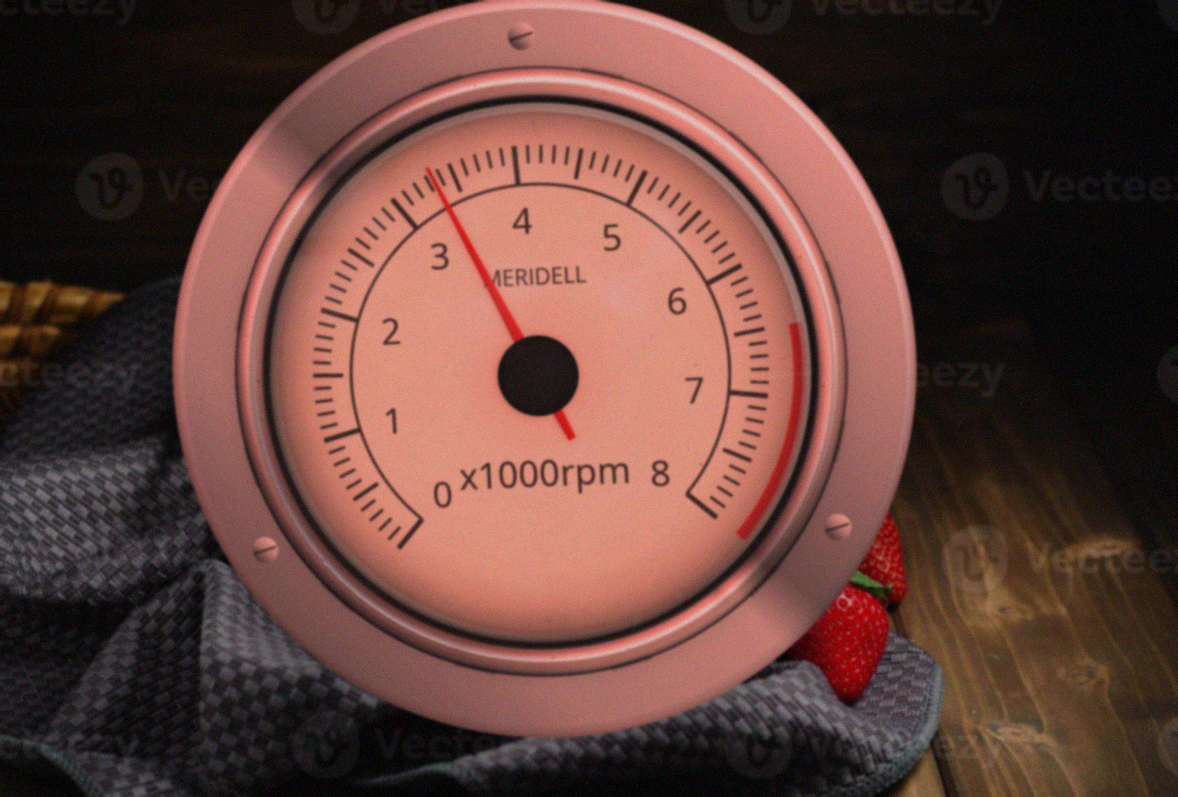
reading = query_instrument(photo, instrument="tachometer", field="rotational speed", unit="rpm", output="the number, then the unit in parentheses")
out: 3350 (rpm)
